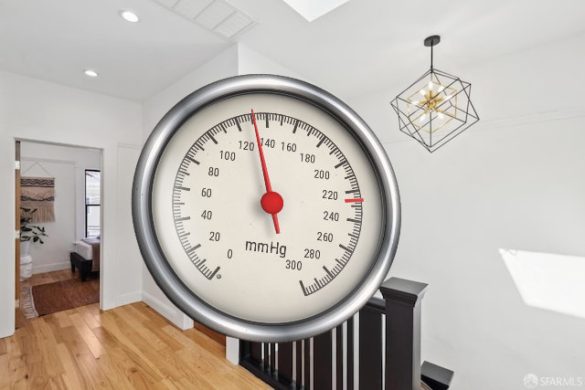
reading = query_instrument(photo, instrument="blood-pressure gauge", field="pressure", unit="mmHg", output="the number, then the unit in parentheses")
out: 130 (mmHg)
